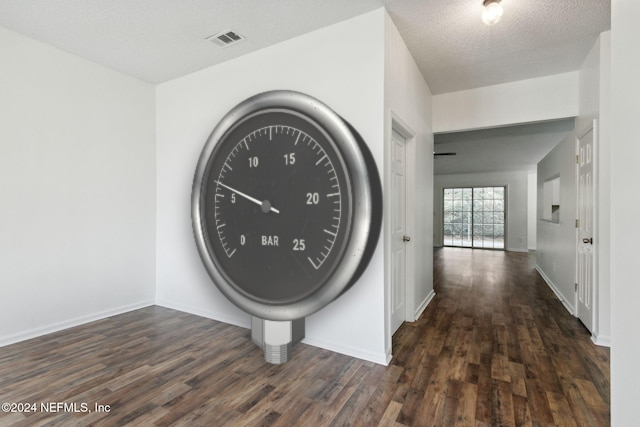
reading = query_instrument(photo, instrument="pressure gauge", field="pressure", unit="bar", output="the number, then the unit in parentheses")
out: 6 (bar)
